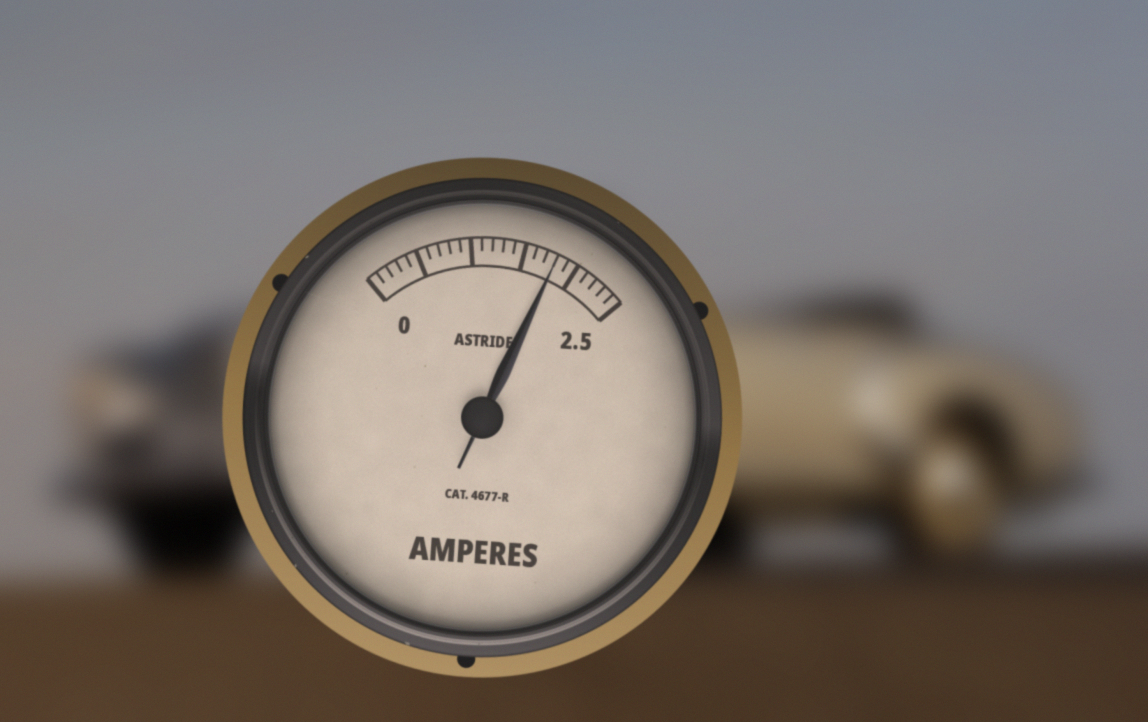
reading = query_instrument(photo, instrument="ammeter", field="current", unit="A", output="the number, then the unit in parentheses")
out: 1.8 (A)
